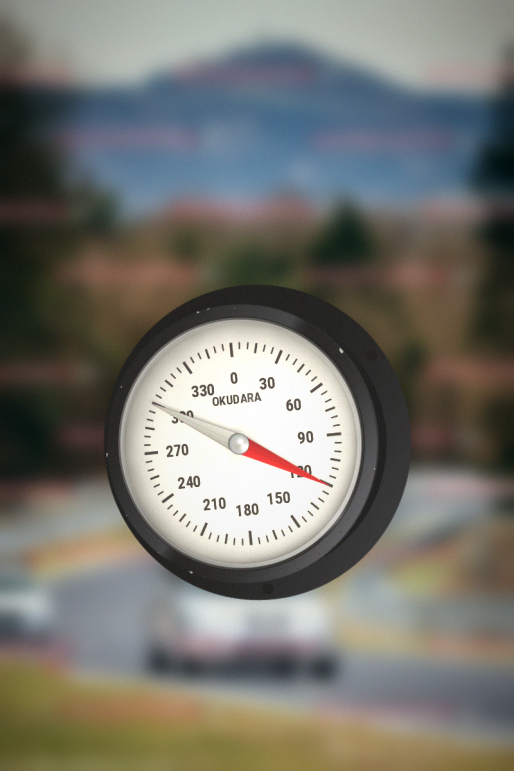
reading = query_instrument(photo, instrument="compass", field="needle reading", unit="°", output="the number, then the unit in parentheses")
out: 120 (°)
